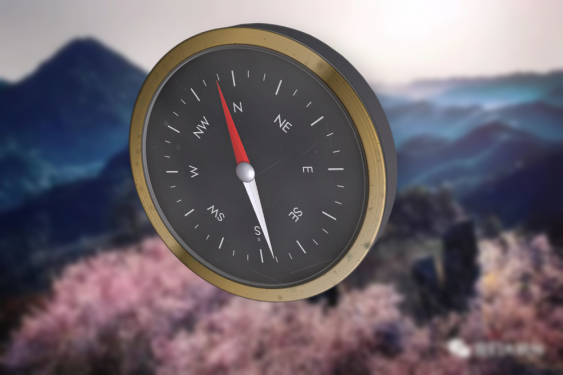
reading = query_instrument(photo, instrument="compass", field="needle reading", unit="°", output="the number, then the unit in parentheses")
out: 350 (°)
